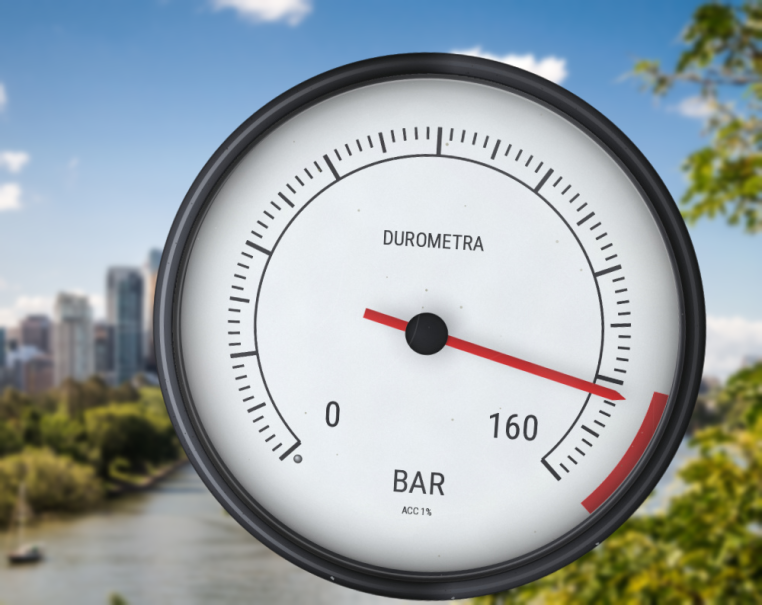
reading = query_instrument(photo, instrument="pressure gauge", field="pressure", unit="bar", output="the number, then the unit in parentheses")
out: 142 (bar)
